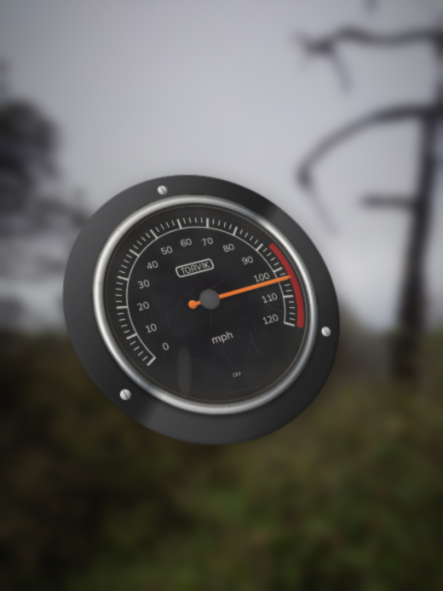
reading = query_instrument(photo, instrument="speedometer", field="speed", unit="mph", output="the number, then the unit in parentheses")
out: 104 (mph)
